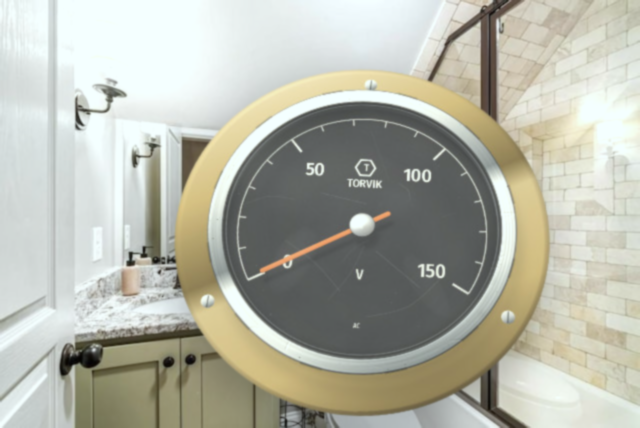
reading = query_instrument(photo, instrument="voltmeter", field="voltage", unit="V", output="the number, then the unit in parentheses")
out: 0 (V)
